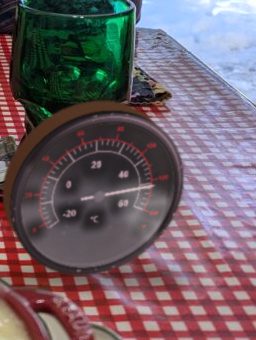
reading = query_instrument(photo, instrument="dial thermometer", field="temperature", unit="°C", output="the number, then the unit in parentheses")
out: 50 (°C)
